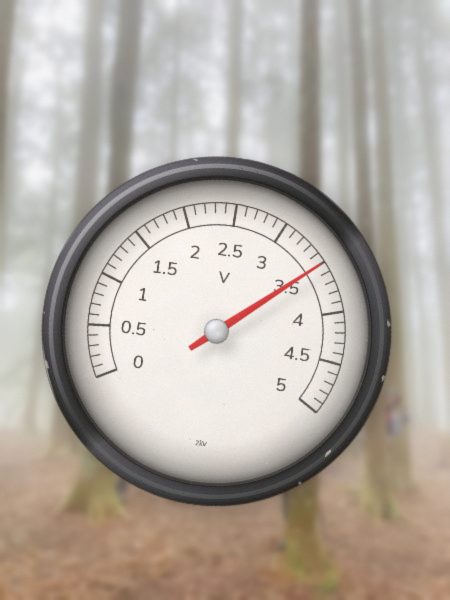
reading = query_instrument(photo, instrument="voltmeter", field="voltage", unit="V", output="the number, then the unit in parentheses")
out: 3.5 (V)
